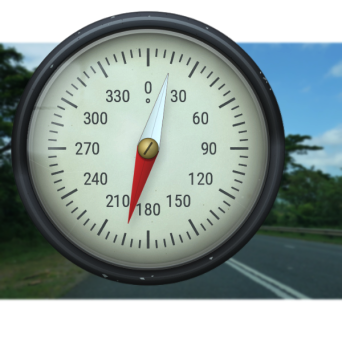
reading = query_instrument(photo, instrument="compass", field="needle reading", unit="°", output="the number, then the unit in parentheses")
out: 195 (°)
